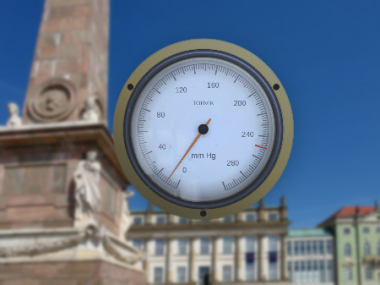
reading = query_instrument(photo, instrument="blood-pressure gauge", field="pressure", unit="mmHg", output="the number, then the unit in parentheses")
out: 10 (mmHg)
